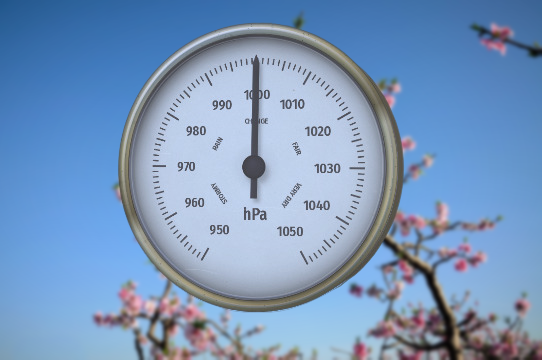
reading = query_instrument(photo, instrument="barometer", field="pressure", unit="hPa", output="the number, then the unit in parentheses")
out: 1000 (hPa)
